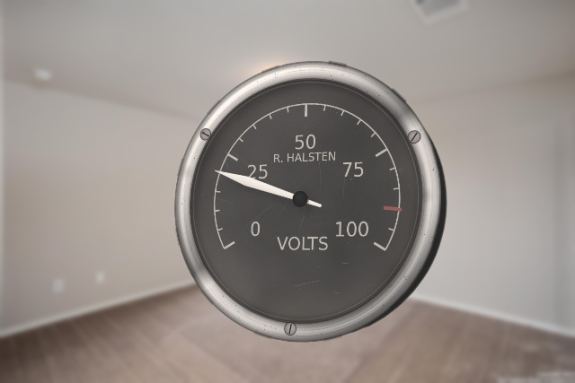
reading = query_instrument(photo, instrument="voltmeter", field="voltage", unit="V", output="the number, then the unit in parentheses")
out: 20 (V)
